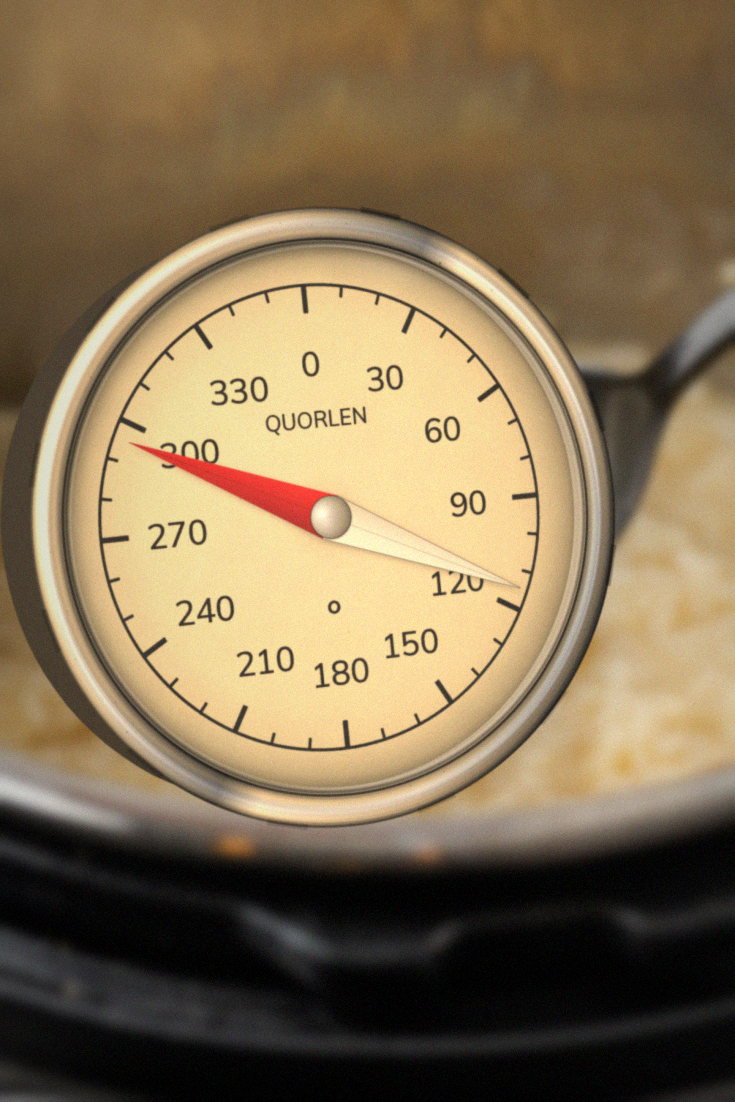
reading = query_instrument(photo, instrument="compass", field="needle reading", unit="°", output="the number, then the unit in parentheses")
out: 295 (°)
